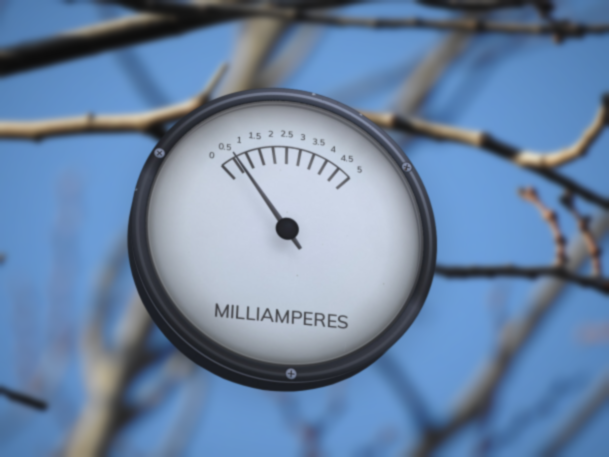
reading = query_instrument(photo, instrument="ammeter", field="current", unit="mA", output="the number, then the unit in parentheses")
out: 0.5 (mA)
